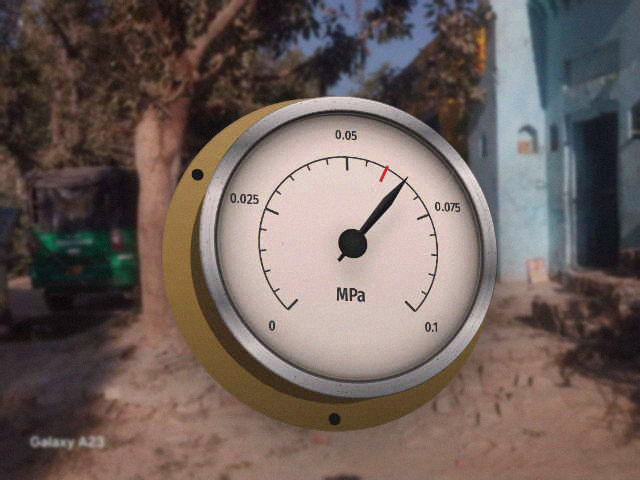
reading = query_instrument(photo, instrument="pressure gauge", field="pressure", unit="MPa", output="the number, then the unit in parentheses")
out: 0.065 (MPa)
